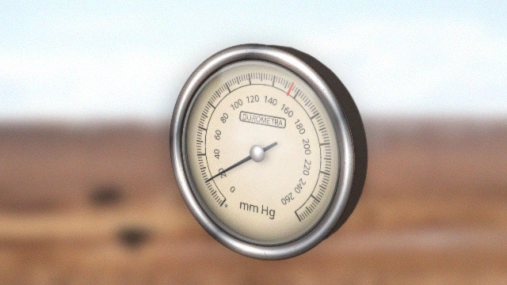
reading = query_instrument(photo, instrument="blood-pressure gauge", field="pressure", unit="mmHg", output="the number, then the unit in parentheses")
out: 20 (mmHg)
